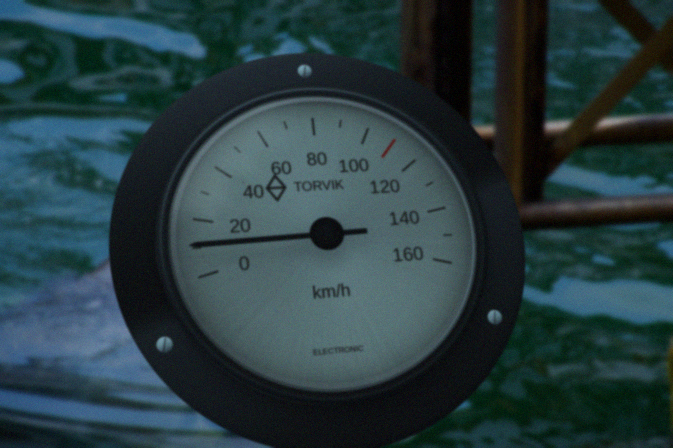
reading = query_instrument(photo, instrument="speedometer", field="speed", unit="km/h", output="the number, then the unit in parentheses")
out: 10 (km/h)
